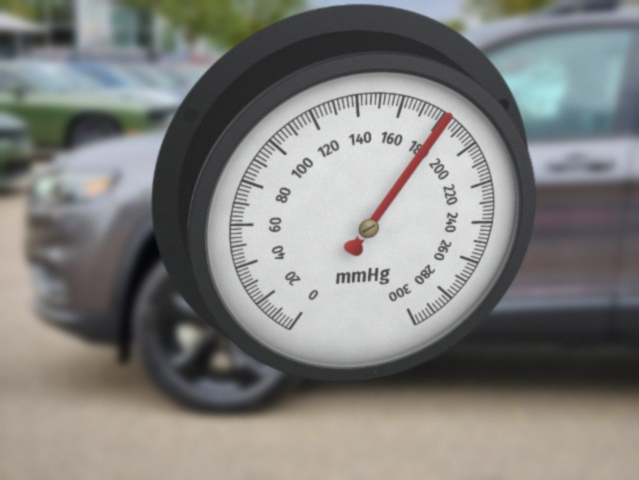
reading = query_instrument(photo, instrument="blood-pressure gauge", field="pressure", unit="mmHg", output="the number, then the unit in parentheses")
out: 180 (mmHg)
